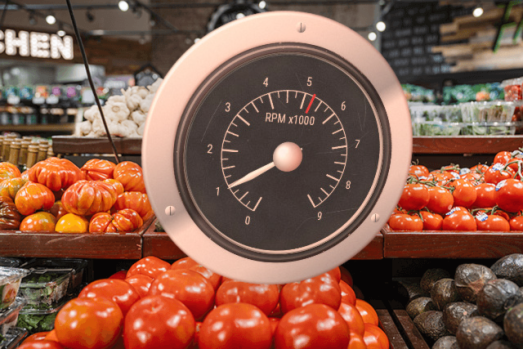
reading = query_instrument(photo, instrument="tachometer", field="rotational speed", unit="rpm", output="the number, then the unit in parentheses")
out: 1000 (rpm)
